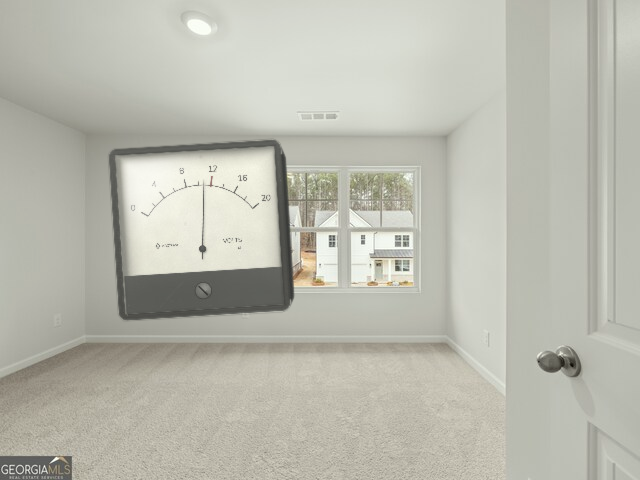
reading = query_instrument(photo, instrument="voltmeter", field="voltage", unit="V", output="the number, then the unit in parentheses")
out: 11 (V)
